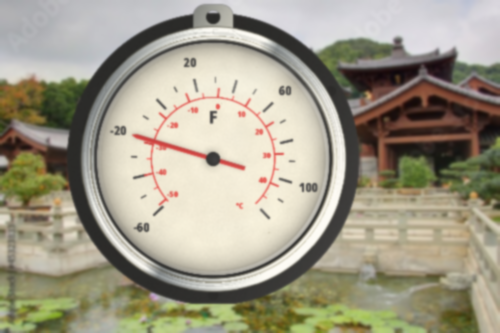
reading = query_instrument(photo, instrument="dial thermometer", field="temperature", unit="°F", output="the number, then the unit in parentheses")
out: -20 (°F)
